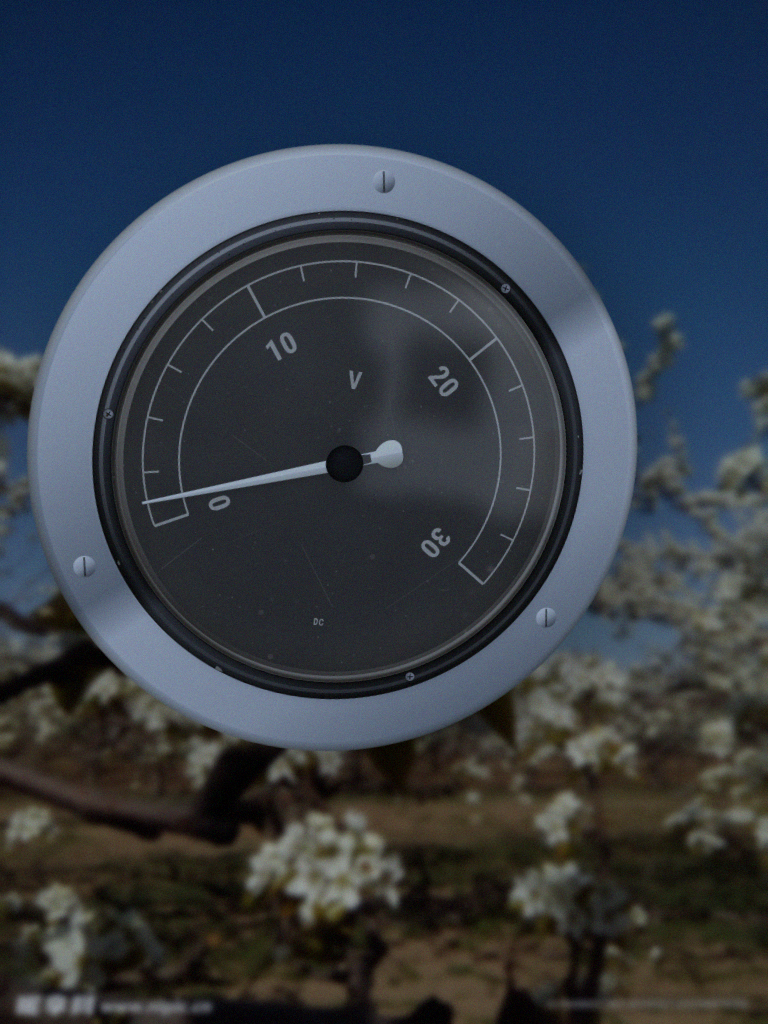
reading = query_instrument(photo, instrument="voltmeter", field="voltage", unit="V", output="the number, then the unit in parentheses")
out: 1 (V)
